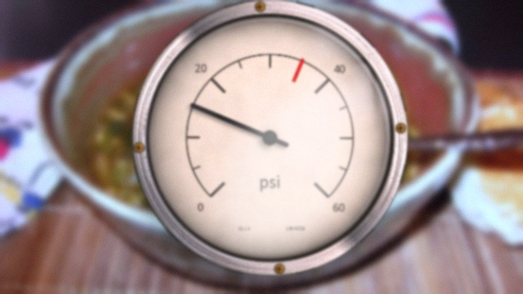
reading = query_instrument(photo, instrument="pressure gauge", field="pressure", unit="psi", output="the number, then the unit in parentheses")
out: 15 (psi)
